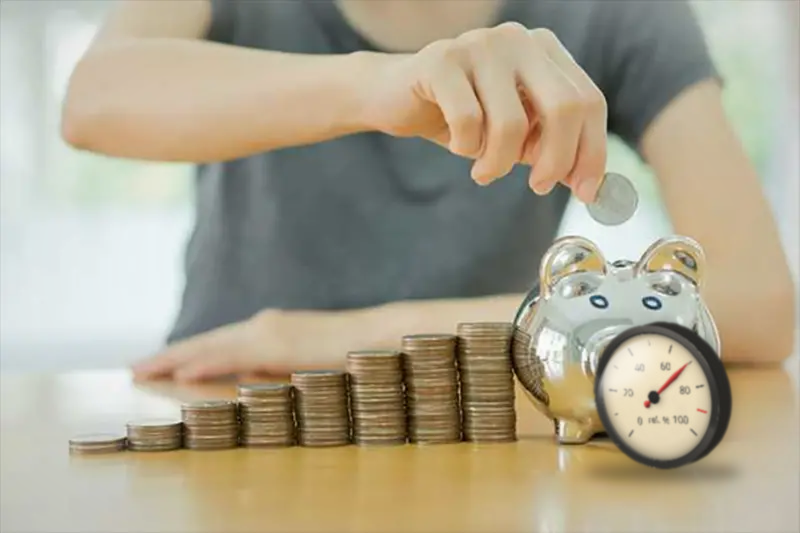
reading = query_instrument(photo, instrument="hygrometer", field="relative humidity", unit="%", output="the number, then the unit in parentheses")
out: 70 (%)
